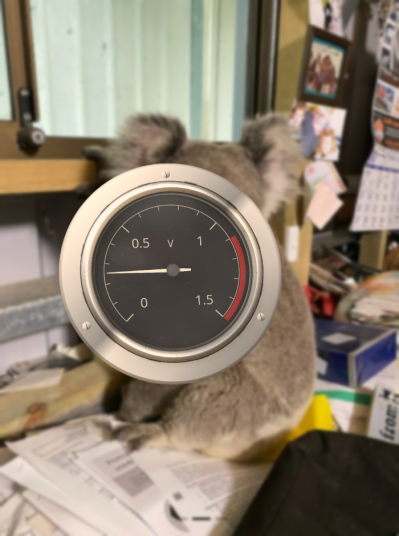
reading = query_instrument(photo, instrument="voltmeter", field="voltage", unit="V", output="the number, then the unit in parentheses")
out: 0.25 (V)
